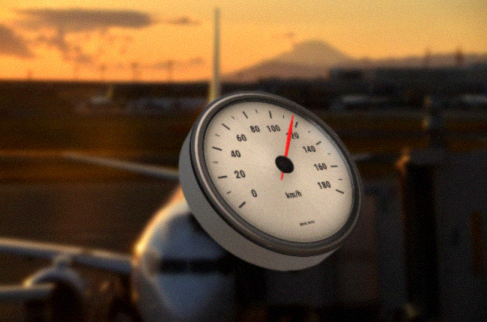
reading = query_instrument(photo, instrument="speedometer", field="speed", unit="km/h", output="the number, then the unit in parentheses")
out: 115 (km/h)
